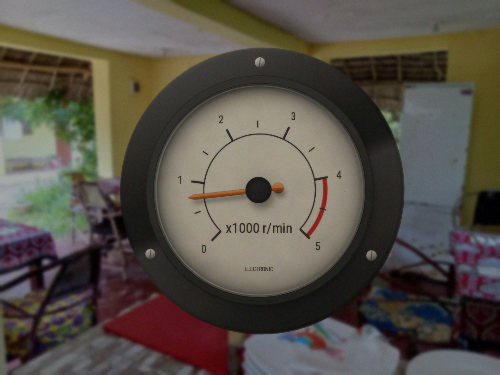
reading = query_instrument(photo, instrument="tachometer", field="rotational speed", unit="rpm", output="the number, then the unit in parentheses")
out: 750 (rpm)
